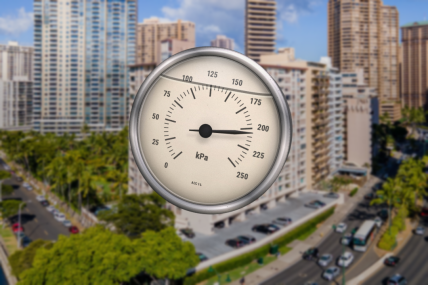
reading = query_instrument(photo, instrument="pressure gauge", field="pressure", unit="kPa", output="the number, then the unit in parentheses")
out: 205 (kPa)
